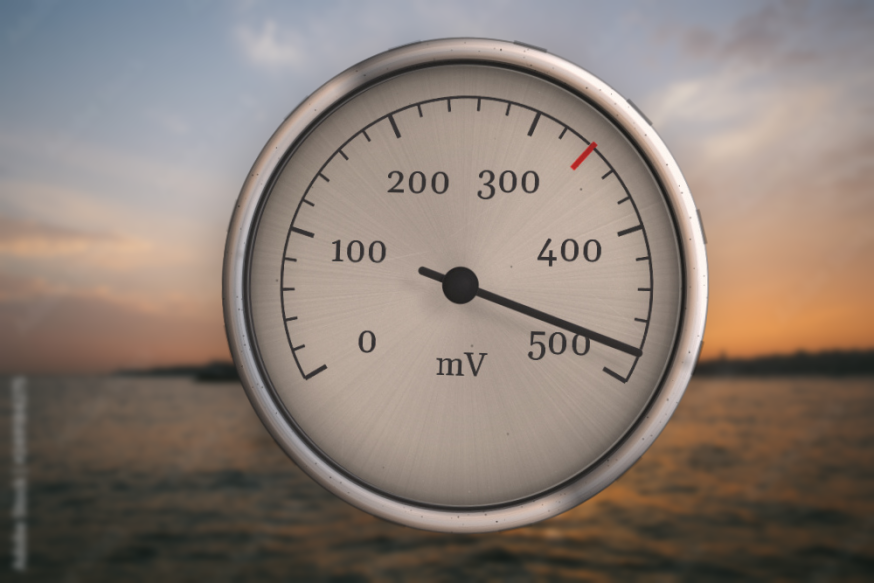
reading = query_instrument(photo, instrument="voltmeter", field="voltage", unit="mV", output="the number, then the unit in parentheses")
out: 480 (mV)
